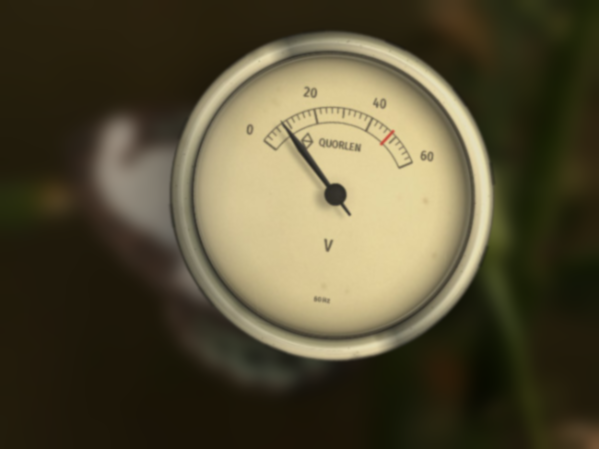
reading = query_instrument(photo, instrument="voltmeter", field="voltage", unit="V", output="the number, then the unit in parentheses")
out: 8 (V)
